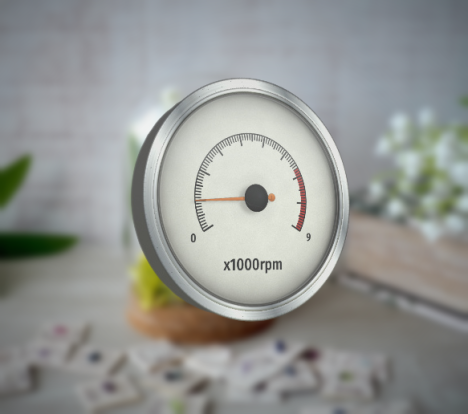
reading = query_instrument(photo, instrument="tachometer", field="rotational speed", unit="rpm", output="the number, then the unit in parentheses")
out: 1000 (rpm)
